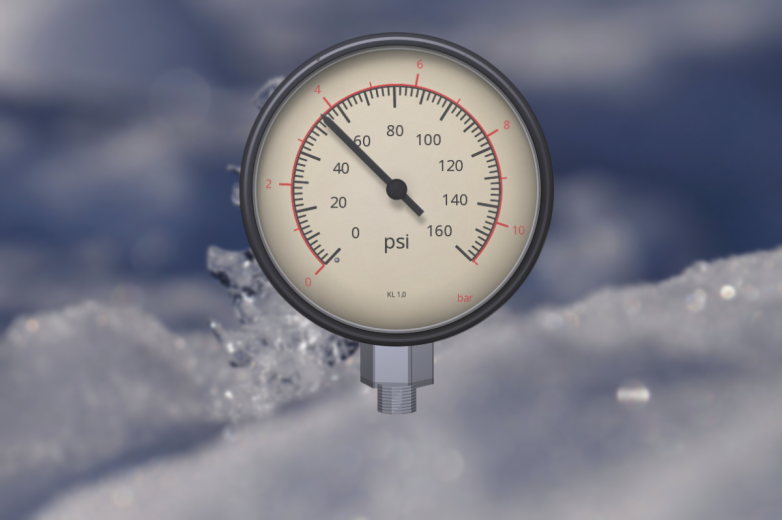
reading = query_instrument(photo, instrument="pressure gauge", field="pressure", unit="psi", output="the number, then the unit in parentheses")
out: 54 (psi)
